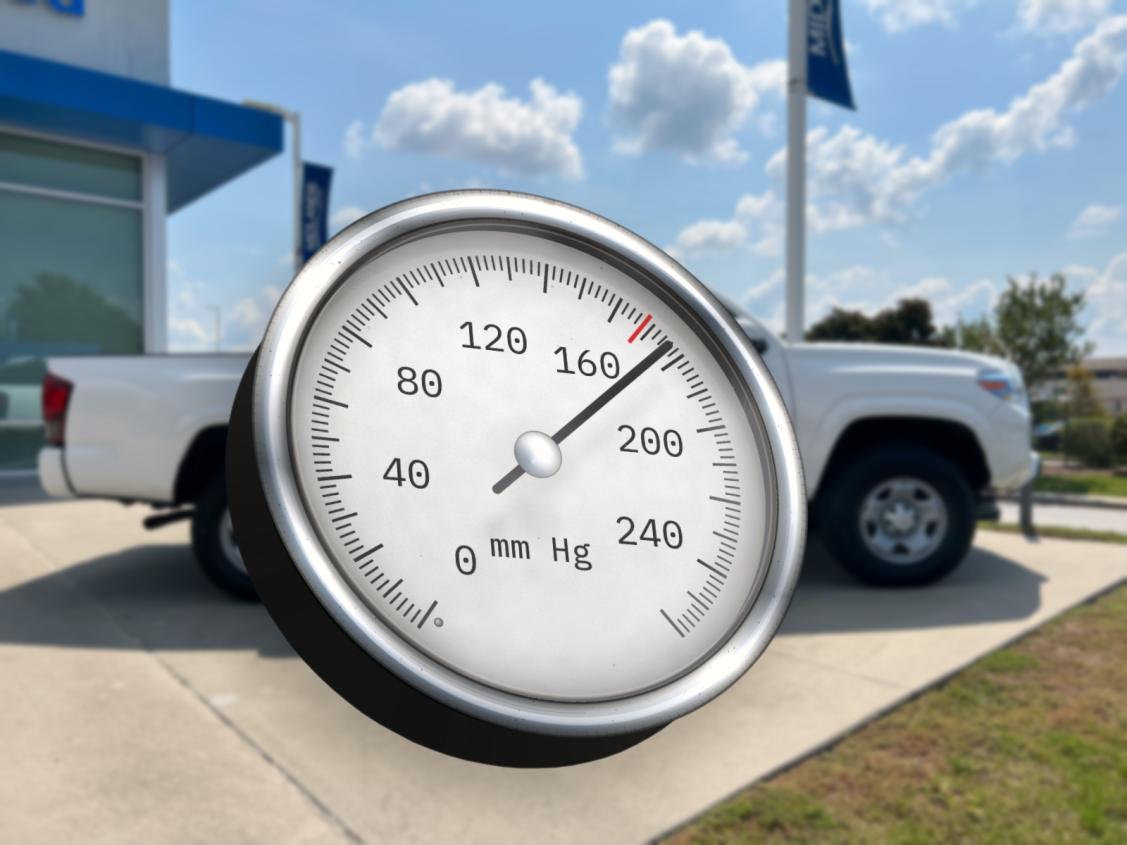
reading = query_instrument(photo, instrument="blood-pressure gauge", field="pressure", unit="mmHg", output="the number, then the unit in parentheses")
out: 176 (mmHg)
